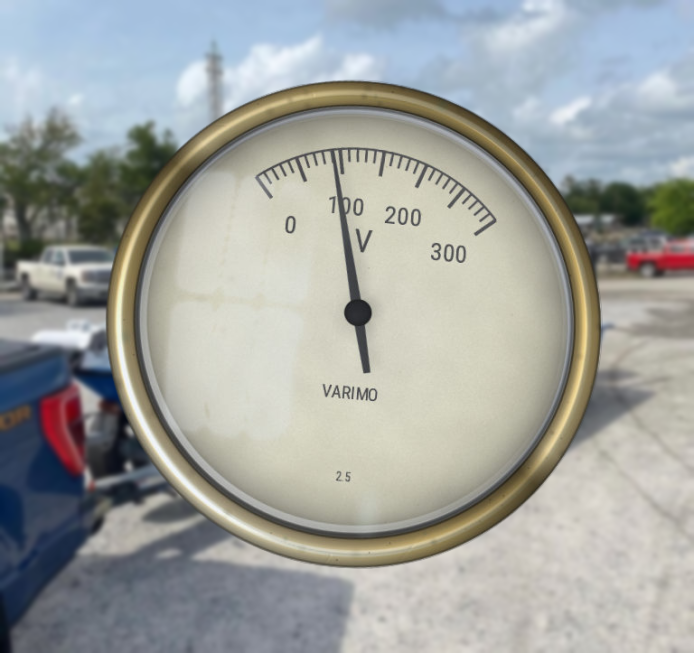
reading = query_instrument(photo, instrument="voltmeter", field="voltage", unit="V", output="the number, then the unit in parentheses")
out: 90 (V)
